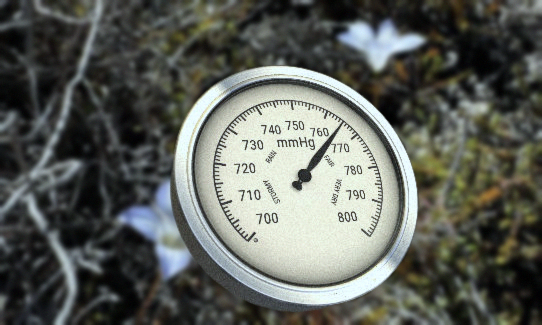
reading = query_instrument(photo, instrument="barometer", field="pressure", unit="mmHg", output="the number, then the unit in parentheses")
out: 765 (mmHg)
